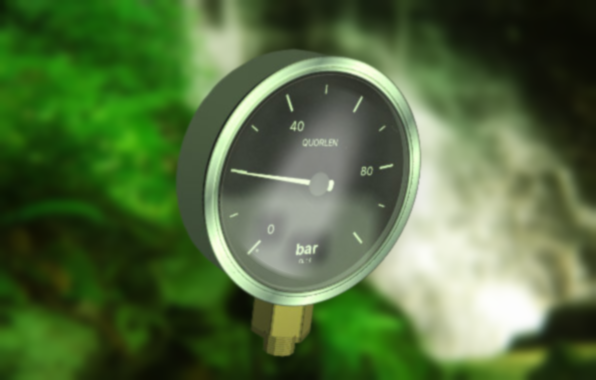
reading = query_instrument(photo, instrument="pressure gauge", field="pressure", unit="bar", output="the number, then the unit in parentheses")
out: 20 (bar)
